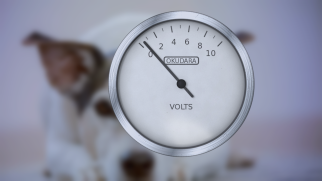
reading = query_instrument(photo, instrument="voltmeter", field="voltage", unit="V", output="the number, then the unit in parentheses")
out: 0.5 (V)
